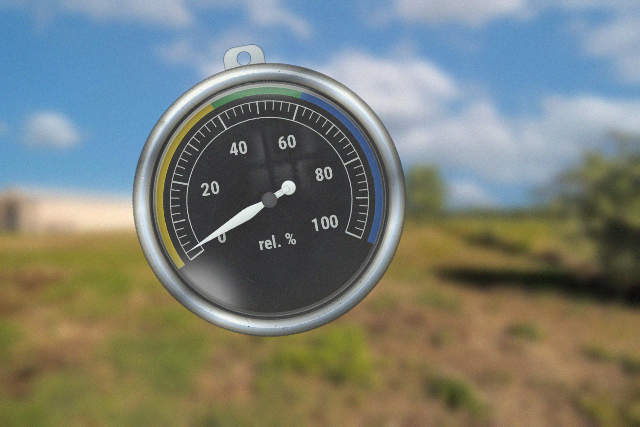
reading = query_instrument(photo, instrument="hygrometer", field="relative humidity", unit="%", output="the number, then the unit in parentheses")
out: 2 (%)
